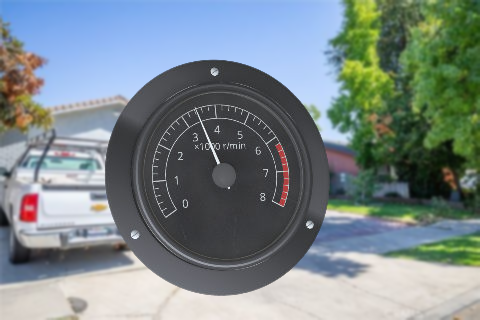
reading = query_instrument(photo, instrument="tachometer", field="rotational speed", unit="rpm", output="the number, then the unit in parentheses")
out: 3400 (rpm)
